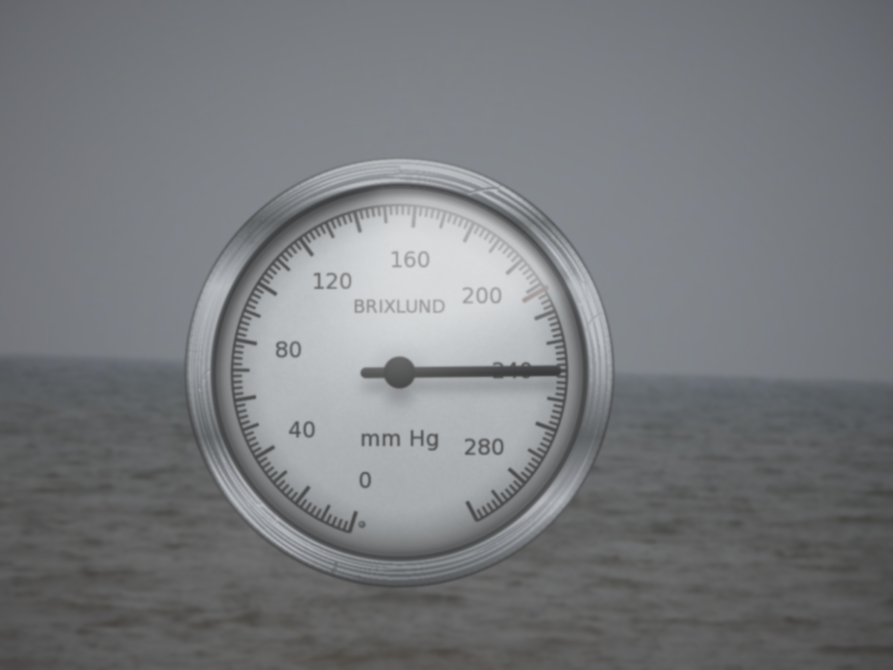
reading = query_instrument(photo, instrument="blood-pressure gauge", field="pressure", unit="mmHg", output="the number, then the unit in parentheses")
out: 240 (mmHg)
